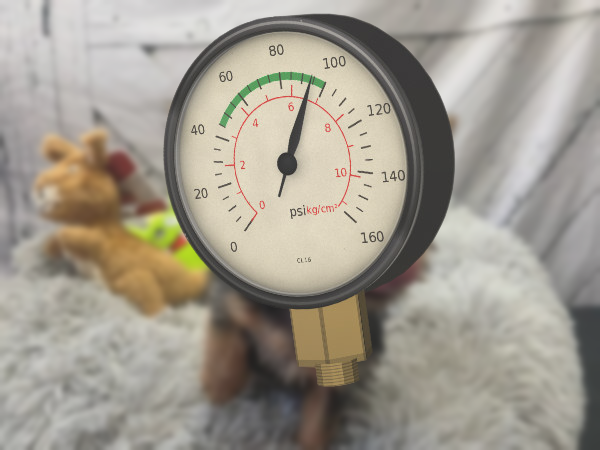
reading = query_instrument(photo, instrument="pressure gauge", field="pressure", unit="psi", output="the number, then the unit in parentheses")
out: 95 (psi)
